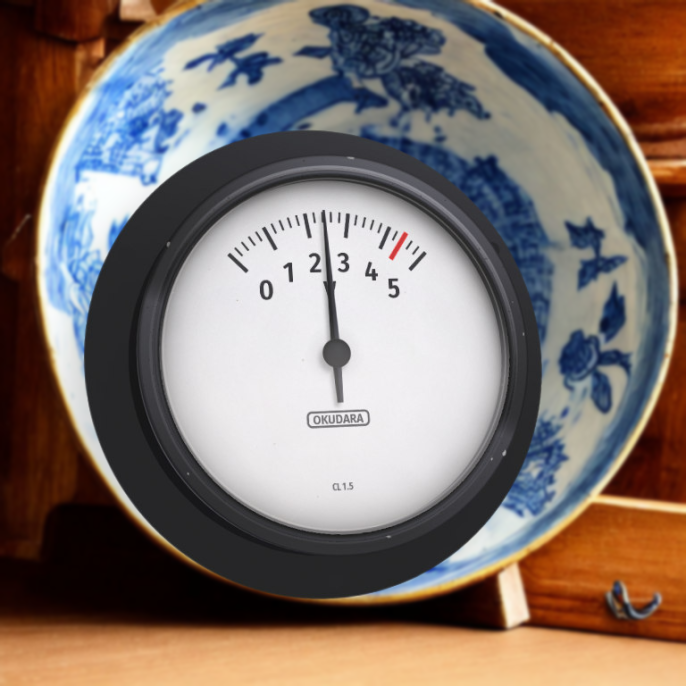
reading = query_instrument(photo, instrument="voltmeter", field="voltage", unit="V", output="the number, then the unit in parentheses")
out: 2.4 (V)
